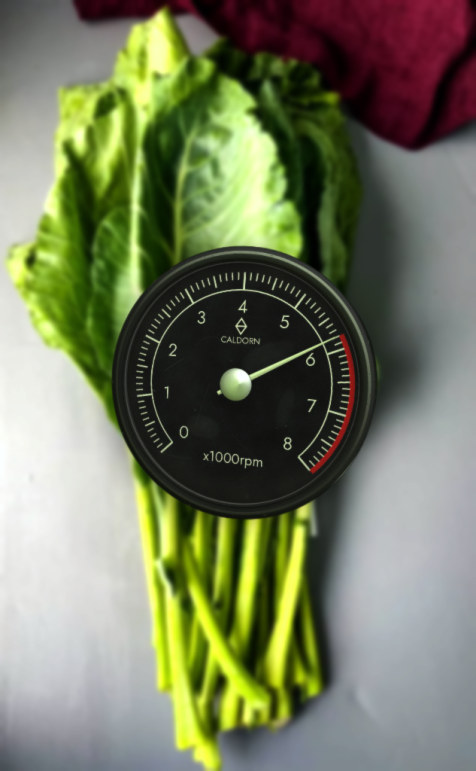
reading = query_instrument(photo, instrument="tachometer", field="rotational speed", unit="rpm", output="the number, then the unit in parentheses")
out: 5800 (rpm)
